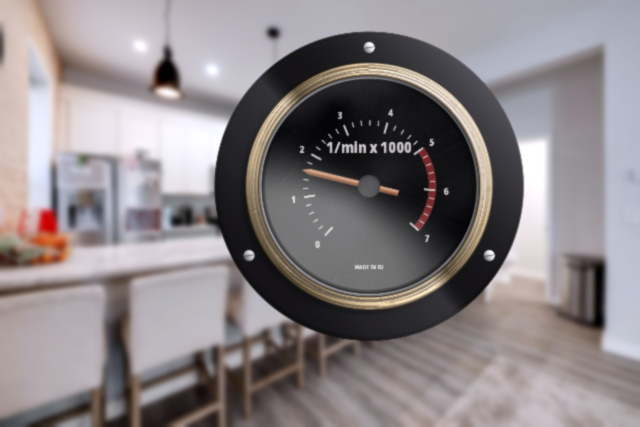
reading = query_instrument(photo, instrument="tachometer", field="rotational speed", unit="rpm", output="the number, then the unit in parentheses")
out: 1600 (rpm)
